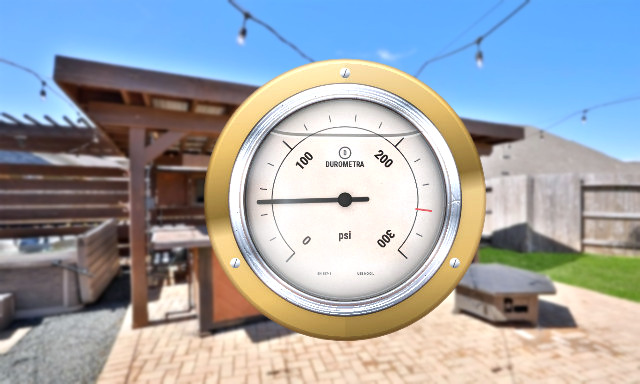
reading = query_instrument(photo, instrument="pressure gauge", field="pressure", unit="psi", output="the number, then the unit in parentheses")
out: 50 (psi)
